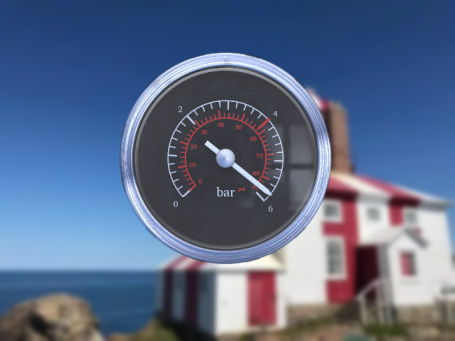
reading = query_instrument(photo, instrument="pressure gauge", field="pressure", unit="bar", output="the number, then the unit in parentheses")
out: 5.8 (bar)
